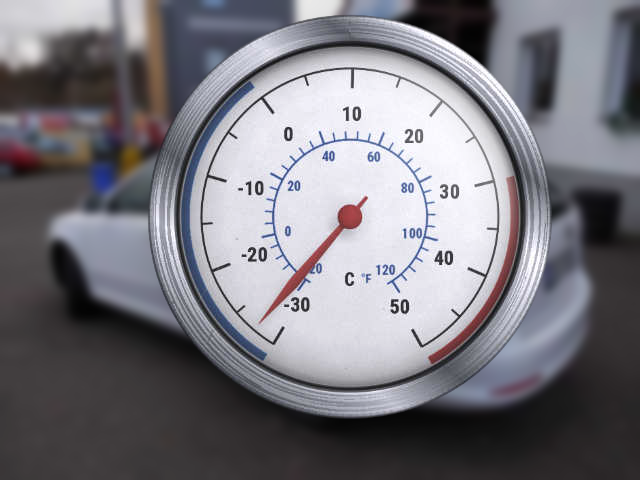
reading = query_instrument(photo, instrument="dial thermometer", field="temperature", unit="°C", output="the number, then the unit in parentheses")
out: -27.5 (°C)
